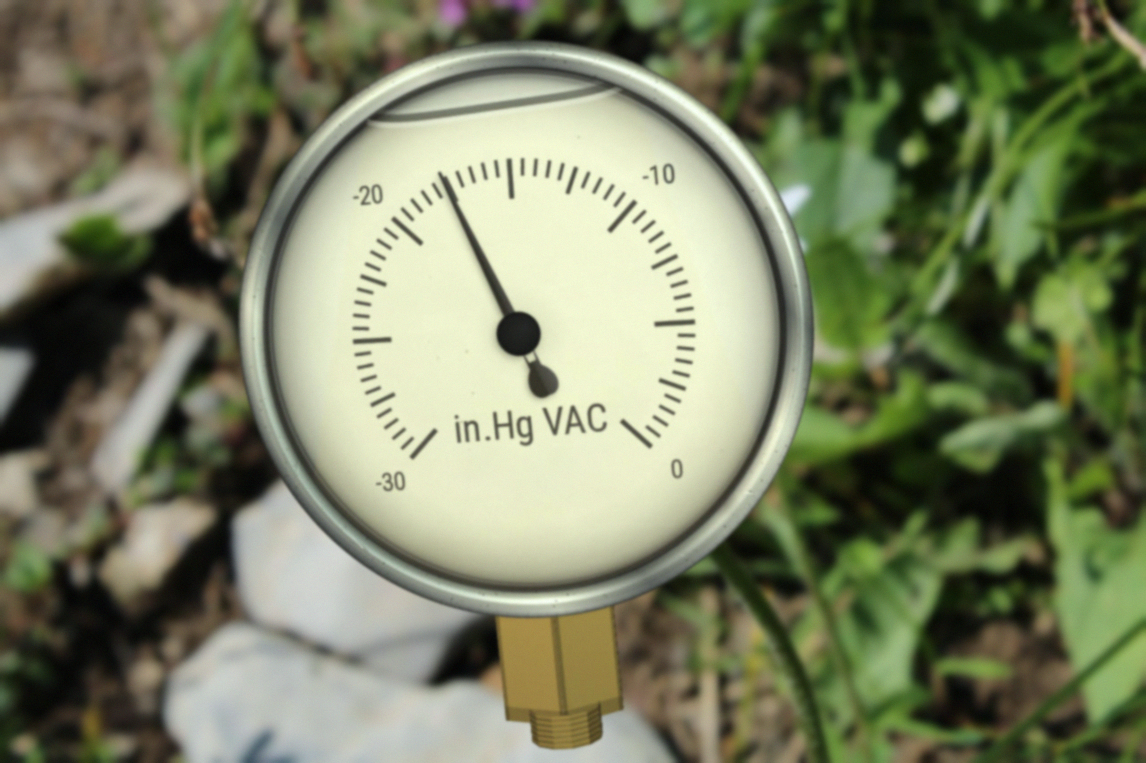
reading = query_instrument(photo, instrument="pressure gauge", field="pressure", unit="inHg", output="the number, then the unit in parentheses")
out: -17.5 (inHg)
